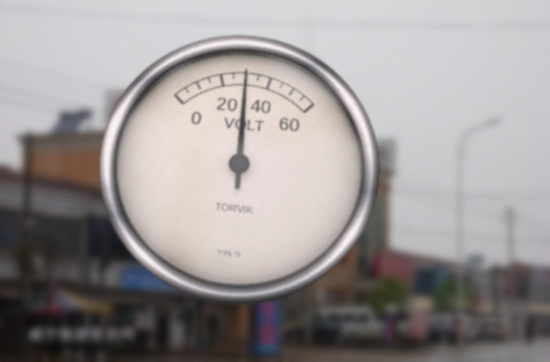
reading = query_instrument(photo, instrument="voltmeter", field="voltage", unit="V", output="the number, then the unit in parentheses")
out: 30 (V)
